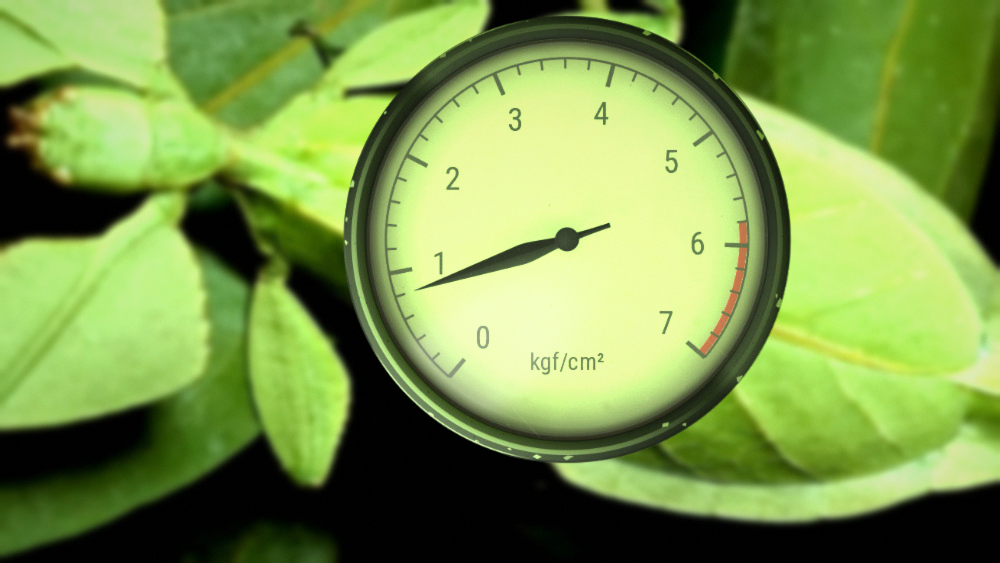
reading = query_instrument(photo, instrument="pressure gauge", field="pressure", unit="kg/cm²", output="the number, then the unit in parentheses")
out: 0.8 (kg/cm²)
